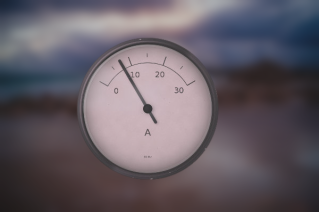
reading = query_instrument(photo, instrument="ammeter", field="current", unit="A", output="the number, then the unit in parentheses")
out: 7.5 (A)
